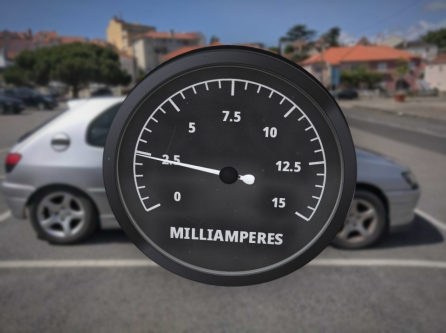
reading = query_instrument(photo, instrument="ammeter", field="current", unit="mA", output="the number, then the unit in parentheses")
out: 2.5 (mA)
